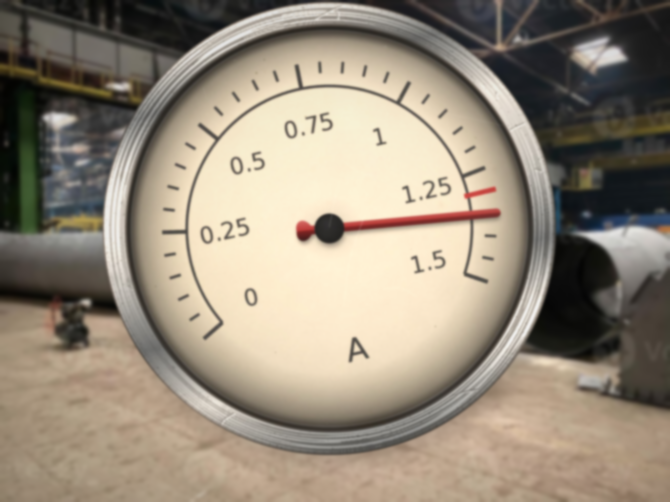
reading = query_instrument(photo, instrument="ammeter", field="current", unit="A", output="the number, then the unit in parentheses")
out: 1.35 (A)
